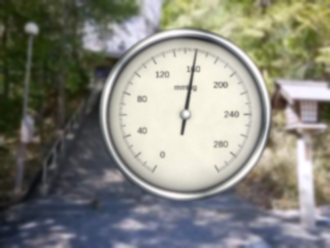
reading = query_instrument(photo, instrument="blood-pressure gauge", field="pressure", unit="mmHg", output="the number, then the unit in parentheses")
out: 160 (mmHg)
